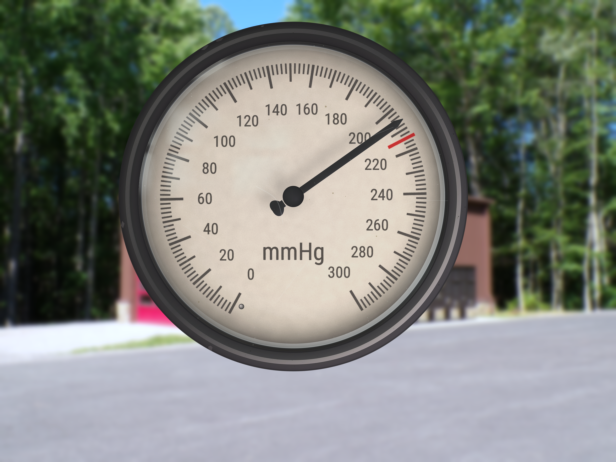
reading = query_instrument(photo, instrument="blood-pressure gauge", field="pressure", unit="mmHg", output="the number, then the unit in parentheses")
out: 206 (mmHg)
